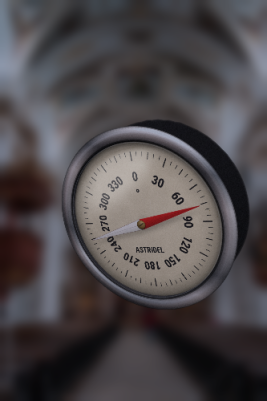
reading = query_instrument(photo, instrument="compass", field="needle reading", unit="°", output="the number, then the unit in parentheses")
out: 75 (°)
